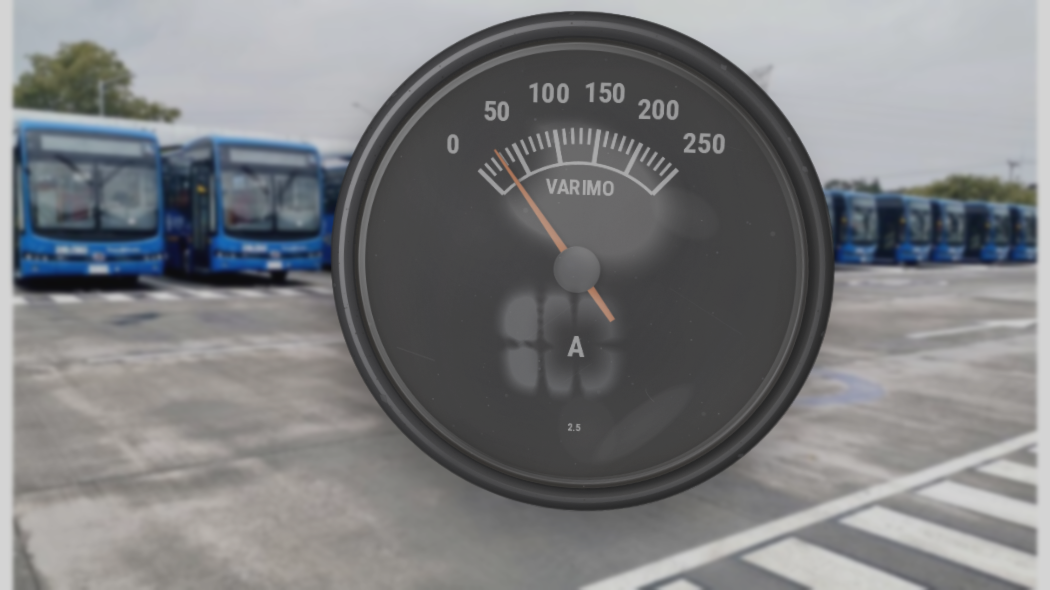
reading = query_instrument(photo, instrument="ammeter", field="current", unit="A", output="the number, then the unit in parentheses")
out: 30 (A)
